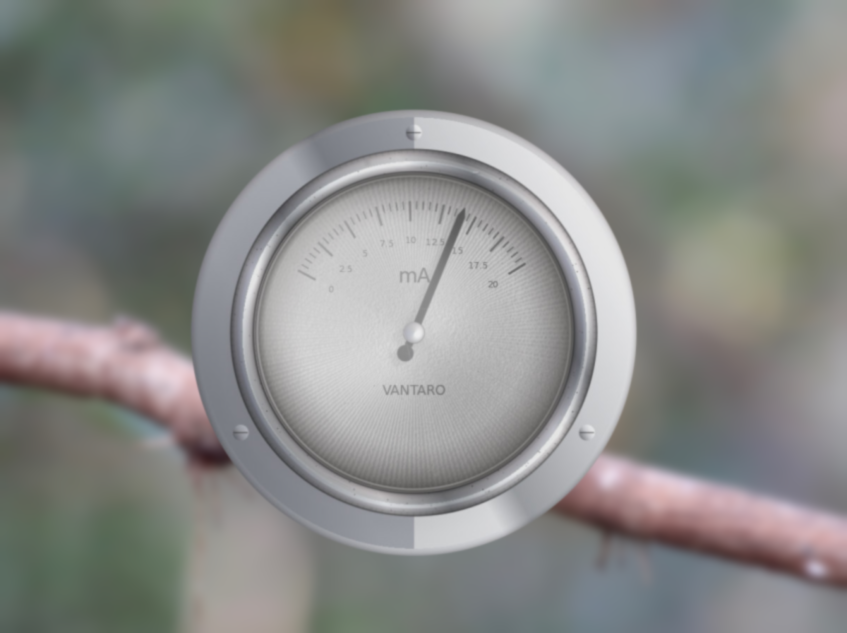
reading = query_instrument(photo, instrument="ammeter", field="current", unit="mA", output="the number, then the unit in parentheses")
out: 14 (mA)
